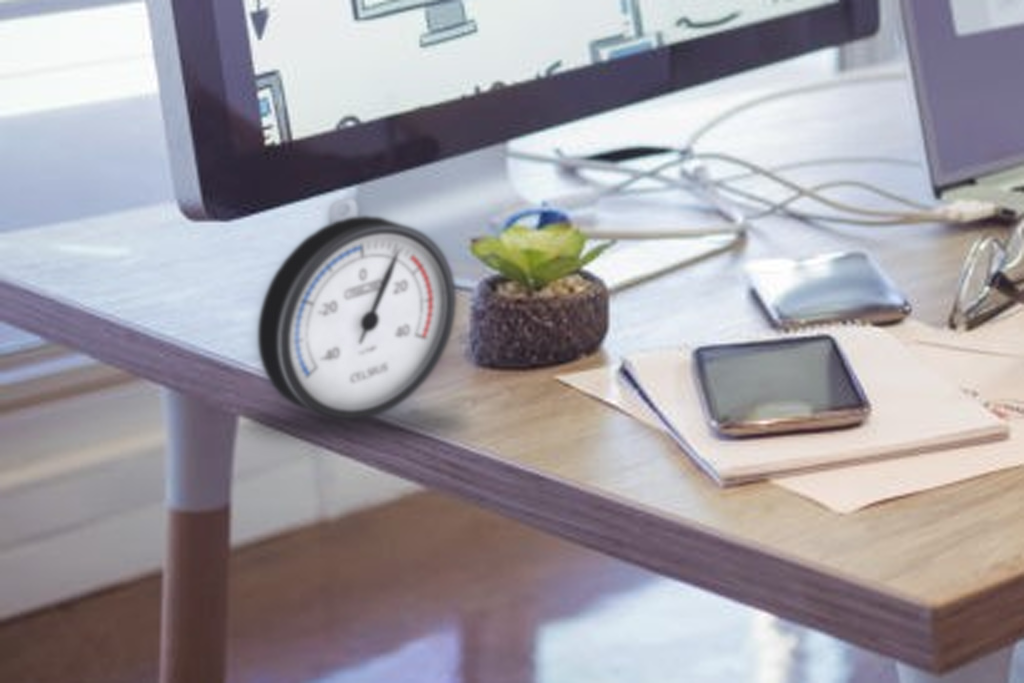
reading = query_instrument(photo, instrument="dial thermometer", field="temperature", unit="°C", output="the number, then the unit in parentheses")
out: 10 (°C)
